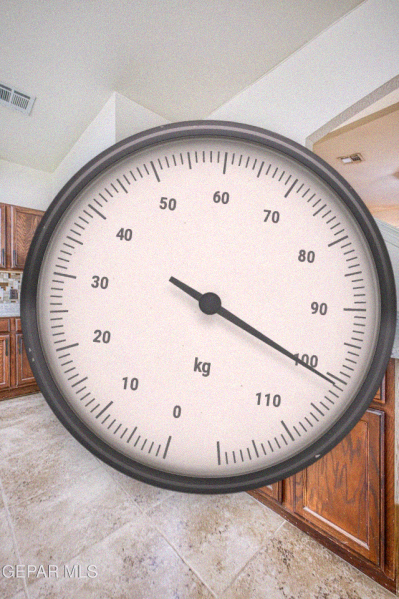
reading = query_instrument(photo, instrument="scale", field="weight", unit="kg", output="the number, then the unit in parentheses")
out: 101 (kg)
